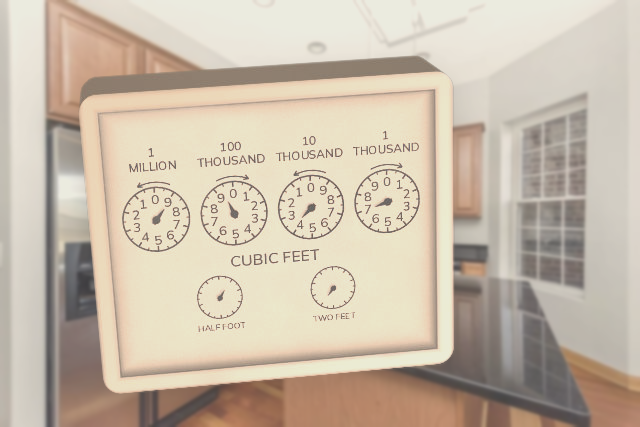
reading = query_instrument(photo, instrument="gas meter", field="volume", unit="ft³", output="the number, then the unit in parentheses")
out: 893700 (ft³)
